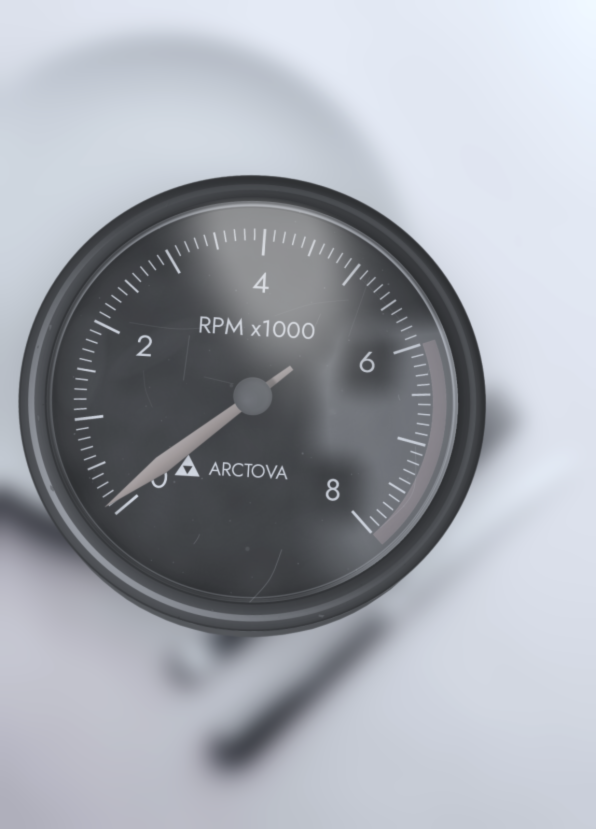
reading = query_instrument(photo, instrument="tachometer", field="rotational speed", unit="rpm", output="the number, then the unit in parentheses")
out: 100 (rpm)
